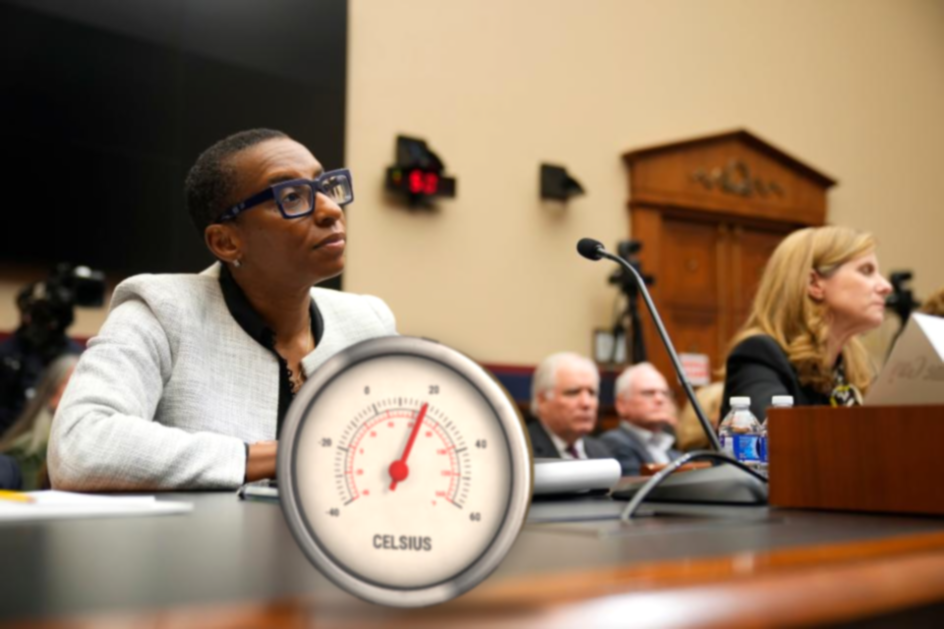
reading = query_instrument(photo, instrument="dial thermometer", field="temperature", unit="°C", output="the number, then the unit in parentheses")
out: 20 (°C)
